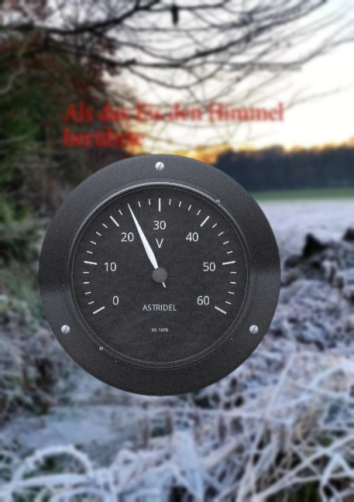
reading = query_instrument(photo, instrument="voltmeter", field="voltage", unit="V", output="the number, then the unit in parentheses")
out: 24 (V)
